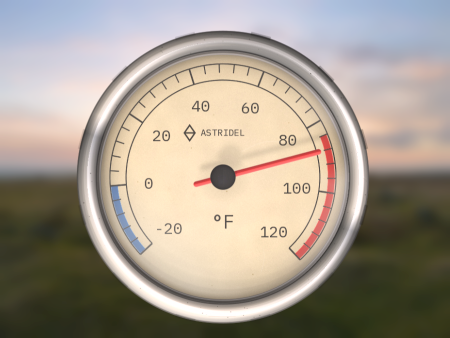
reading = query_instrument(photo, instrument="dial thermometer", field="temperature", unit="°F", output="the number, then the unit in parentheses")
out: 88 (°F)
